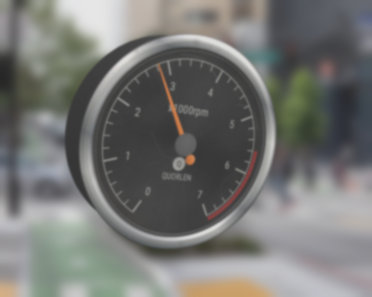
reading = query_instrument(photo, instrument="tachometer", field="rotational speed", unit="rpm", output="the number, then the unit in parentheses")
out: 2800 (rpm)
